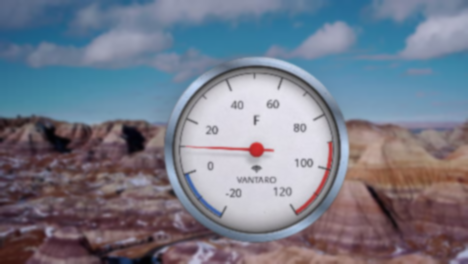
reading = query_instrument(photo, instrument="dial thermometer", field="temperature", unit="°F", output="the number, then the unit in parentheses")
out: 10 (°F)
